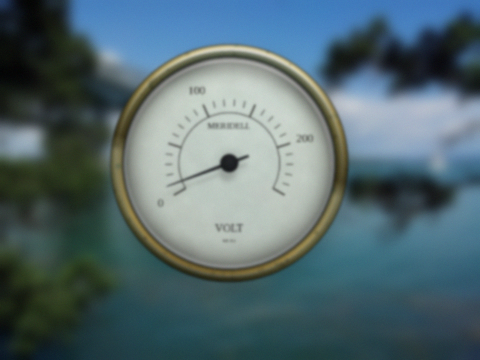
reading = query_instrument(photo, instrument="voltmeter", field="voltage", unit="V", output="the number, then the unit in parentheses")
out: 10 (V)
